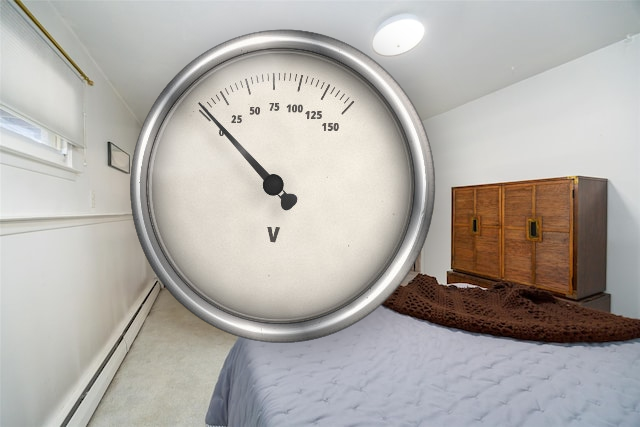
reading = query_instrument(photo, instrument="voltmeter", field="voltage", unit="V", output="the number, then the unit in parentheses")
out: 5 (V)
